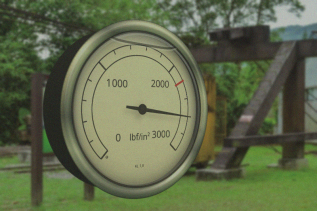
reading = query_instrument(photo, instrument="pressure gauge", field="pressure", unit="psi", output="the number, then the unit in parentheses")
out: 2600 (psi)
